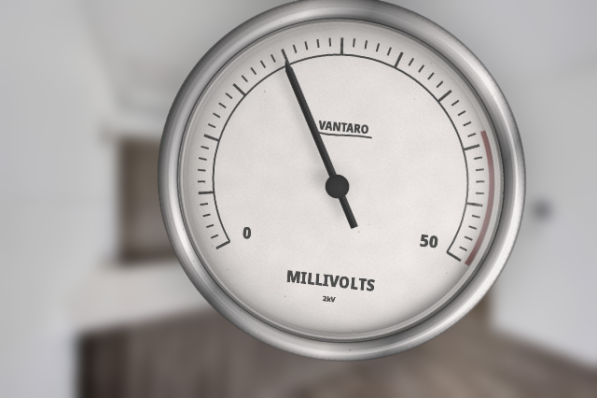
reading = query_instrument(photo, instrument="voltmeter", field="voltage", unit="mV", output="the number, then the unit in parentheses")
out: 20 (mV)
